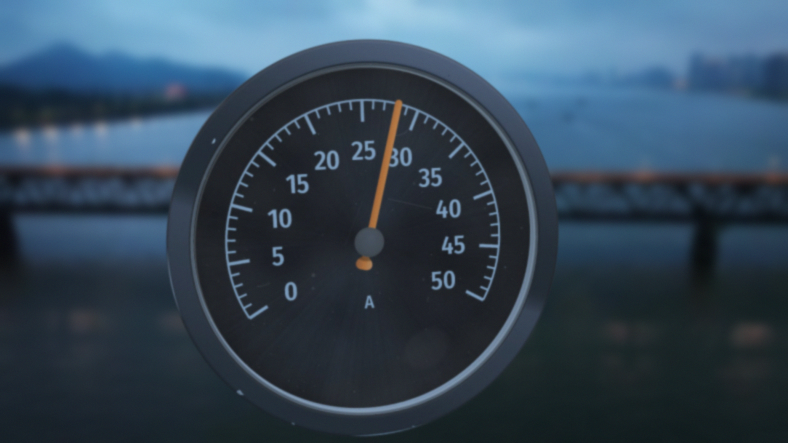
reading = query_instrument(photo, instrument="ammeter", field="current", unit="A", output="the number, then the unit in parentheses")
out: 28 (A)
